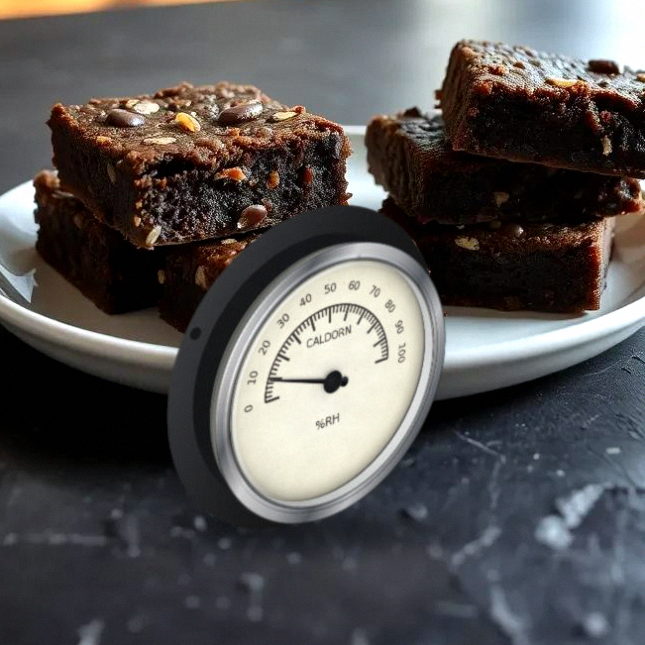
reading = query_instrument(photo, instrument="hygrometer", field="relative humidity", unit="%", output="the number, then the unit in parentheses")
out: 10 (%)
